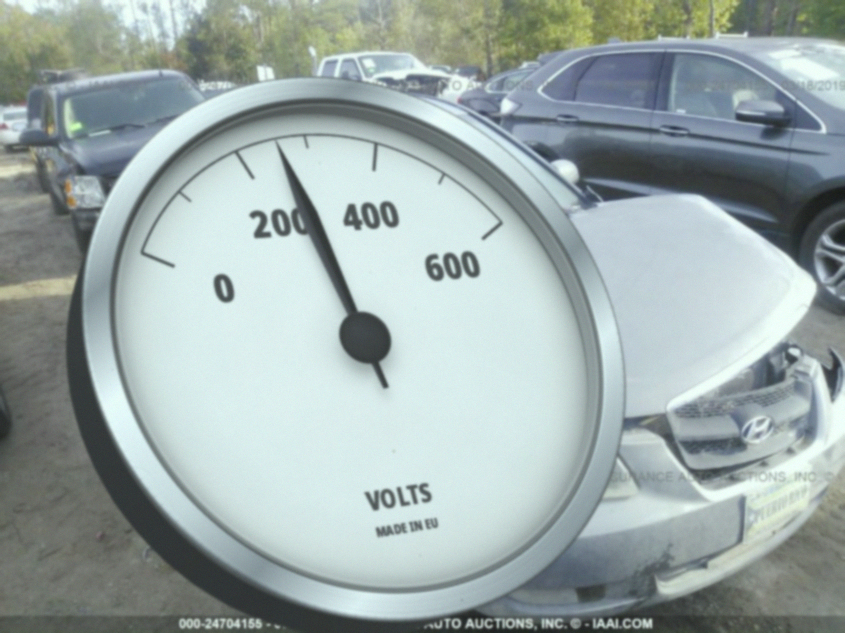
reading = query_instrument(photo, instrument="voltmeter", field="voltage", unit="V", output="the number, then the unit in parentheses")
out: 250 (V)
